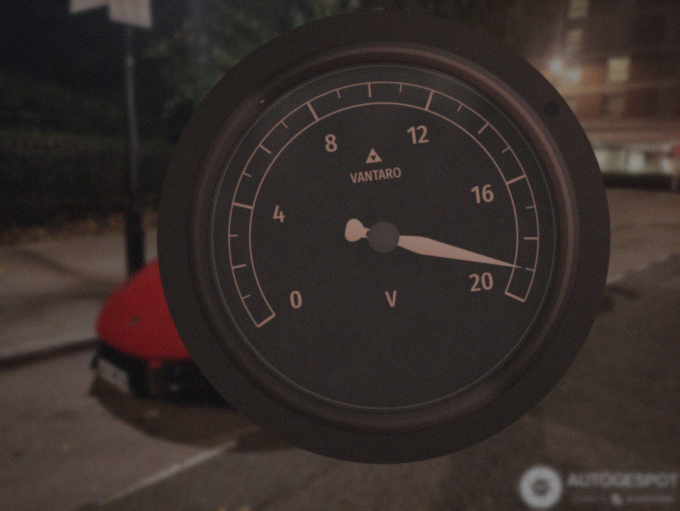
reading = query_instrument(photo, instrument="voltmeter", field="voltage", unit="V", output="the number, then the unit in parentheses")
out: 19 (V)
